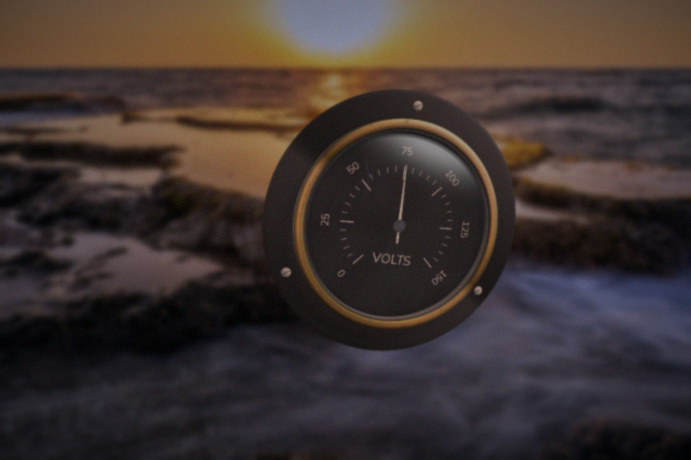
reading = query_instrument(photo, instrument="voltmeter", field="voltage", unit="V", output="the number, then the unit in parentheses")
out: 75 (V)
